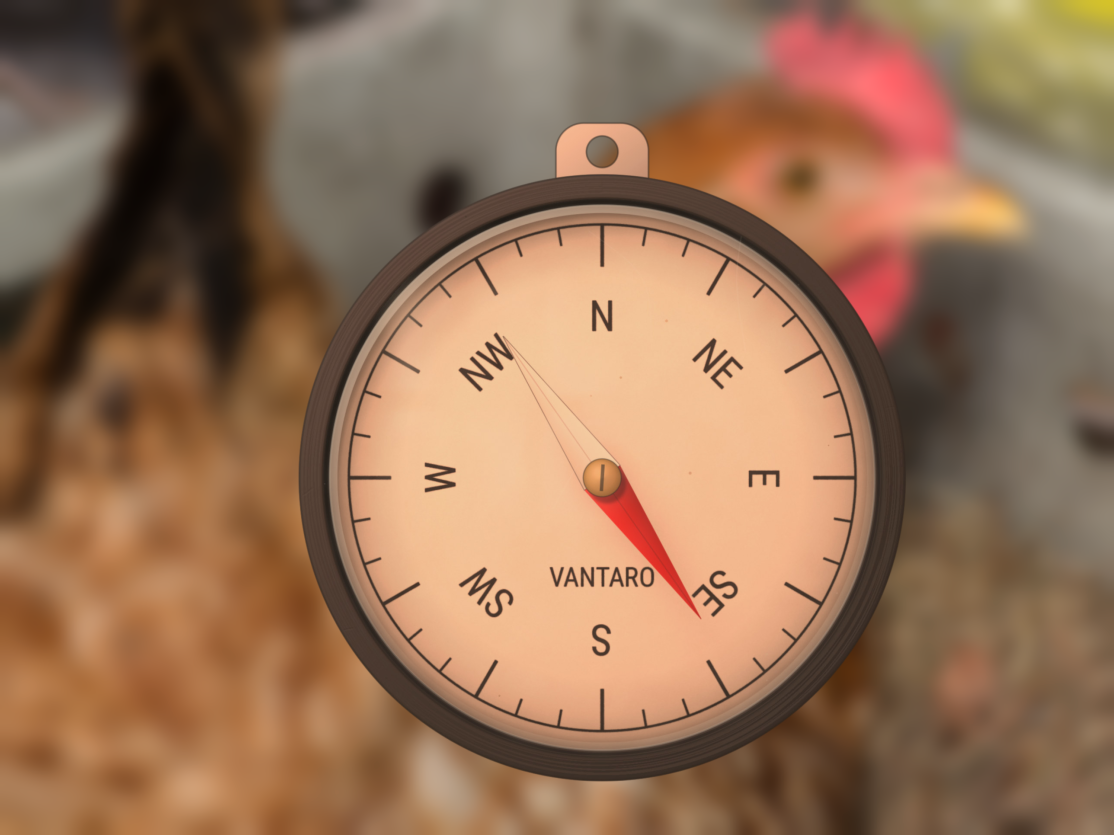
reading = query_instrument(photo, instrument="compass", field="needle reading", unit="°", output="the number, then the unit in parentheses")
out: 145 (°)
